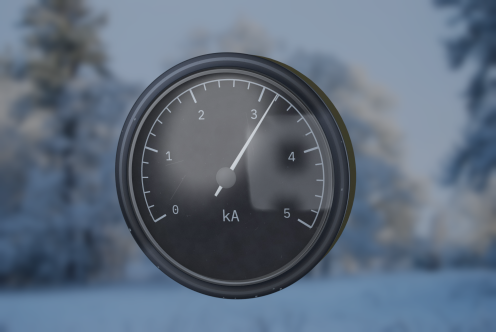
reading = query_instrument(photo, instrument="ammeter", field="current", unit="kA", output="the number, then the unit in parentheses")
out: 3.2 (kA)
